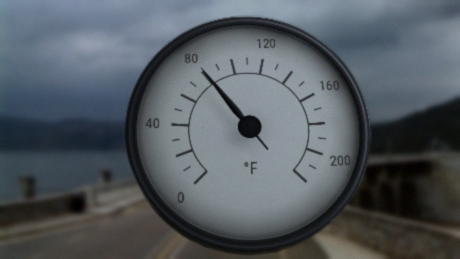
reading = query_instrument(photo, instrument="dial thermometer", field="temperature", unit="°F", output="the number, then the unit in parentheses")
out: 80 (°F)
